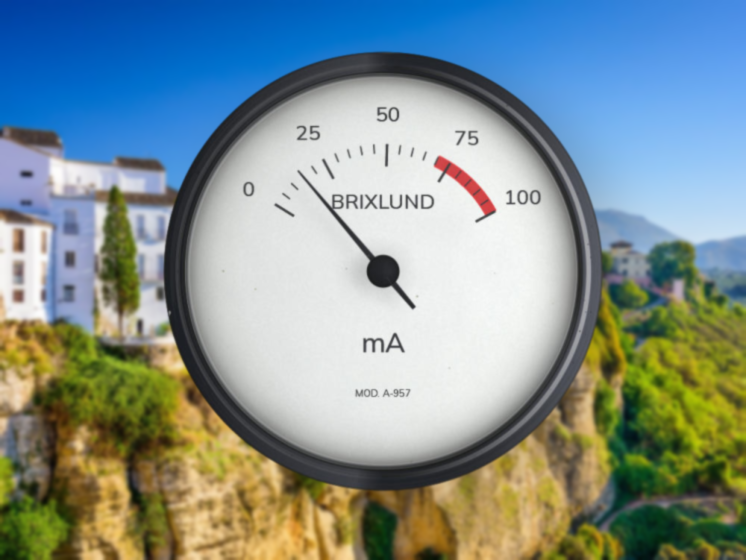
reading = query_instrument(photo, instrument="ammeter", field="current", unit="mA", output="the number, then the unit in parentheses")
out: 15 (mA)
